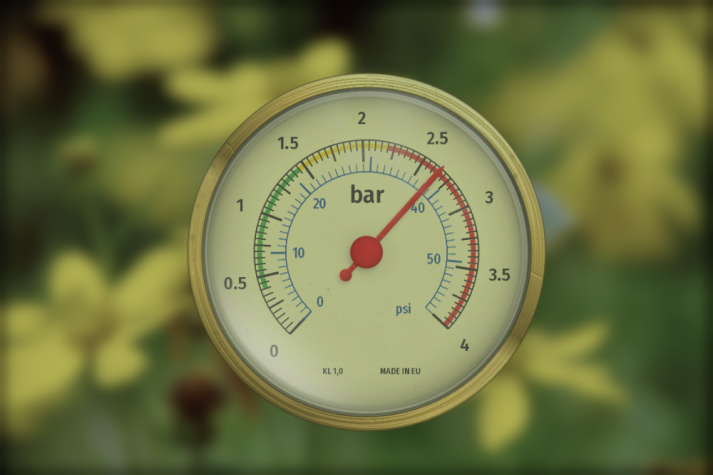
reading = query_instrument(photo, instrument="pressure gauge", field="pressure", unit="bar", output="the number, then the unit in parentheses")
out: 2.65 (bar)
